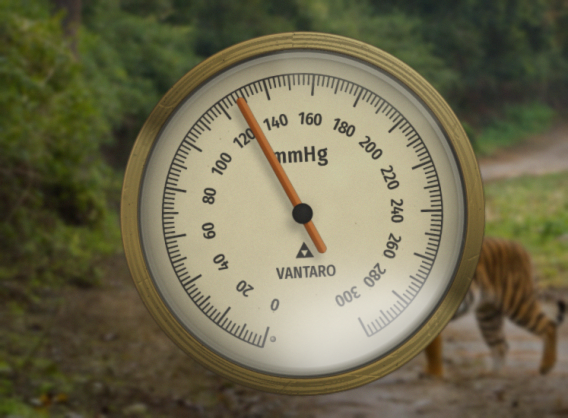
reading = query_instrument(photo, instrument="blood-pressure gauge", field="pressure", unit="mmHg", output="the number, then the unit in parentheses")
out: 128 (mmHg)
